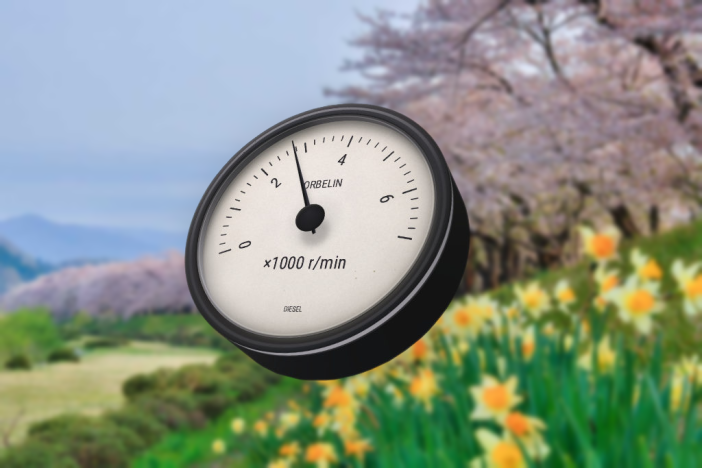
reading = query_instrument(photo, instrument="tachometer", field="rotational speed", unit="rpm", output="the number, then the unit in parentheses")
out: 2800 (rpm)
